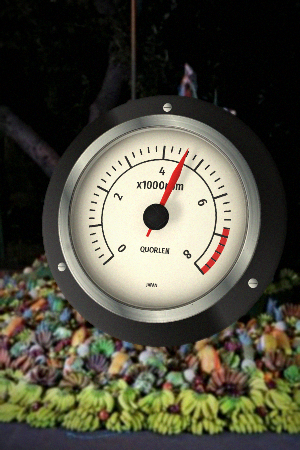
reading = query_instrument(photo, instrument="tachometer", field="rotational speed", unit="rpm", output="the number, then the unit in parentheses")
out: 4600 (rpm)
